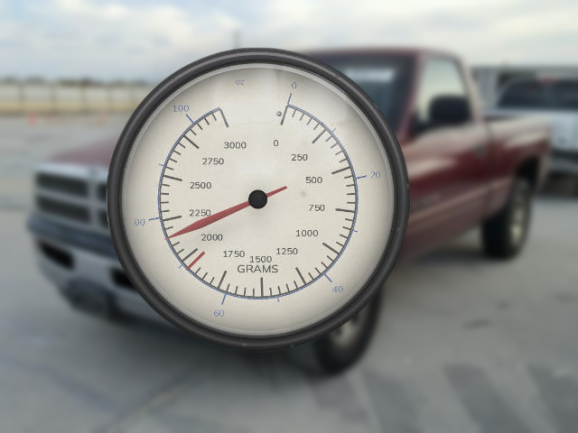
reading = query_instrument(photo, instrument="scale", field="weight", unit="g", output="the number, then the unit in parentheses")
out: 2150 (g)
